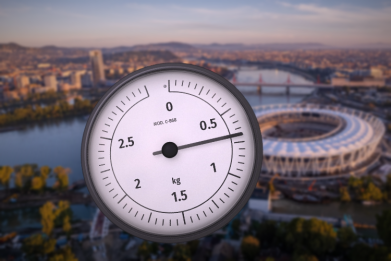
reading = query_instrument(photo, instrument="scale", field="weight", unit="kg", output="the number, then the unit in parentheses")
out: 0.7 (kg)
